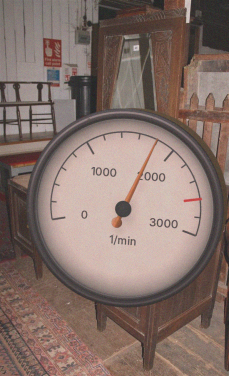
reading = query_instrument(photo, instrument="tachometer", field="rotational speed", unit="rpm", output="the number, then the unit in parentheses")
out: 1800 (rpm)
